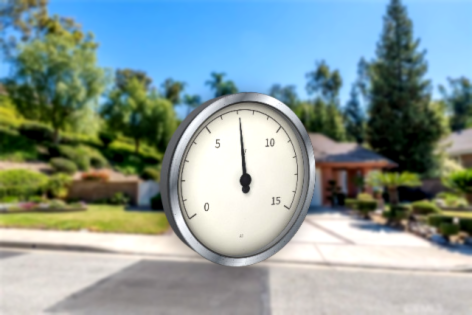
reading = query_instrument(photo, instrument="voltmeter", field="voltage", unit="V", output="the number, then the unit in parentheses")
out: 7 (V)
